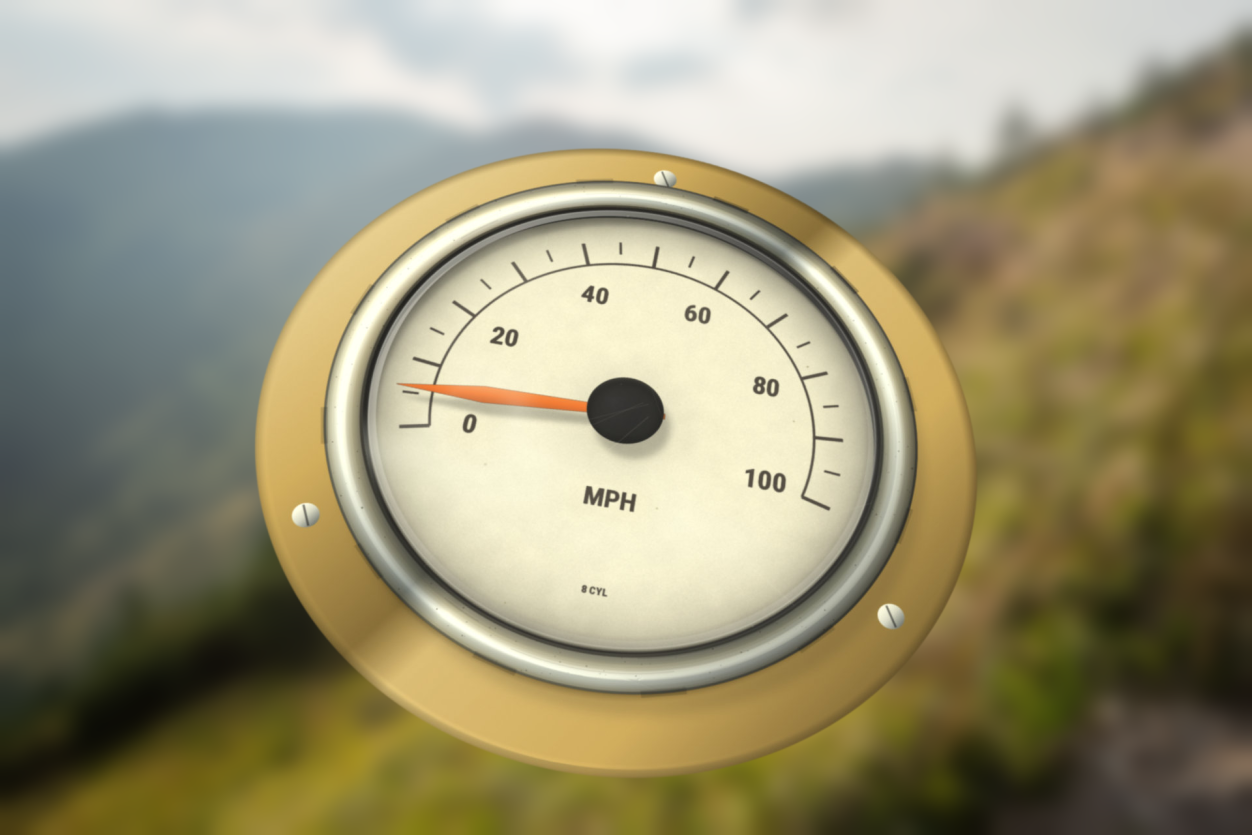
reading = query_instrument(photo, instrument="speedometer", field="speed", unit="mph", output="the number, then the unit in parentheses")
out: 5 (mph)
